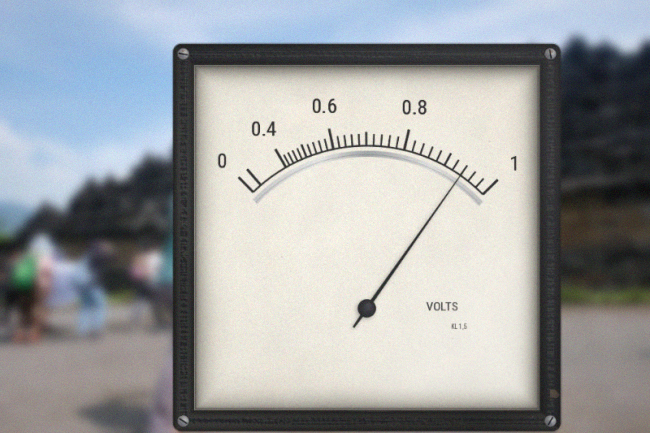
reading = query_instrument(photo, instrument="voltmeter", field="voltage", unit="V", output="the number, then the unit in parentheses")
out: 0.94 (V)
